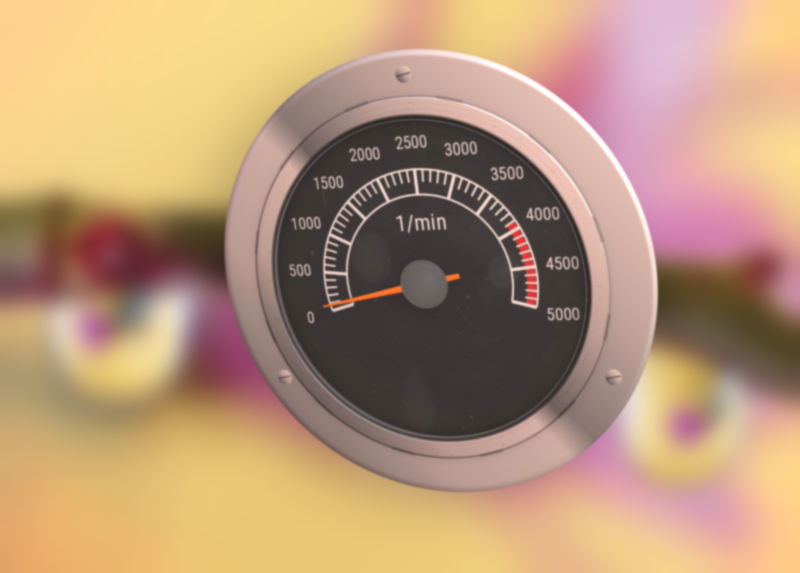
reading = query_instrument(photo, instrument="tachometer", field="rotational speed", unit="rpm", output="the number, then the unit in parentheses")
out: 100 (rpm)
